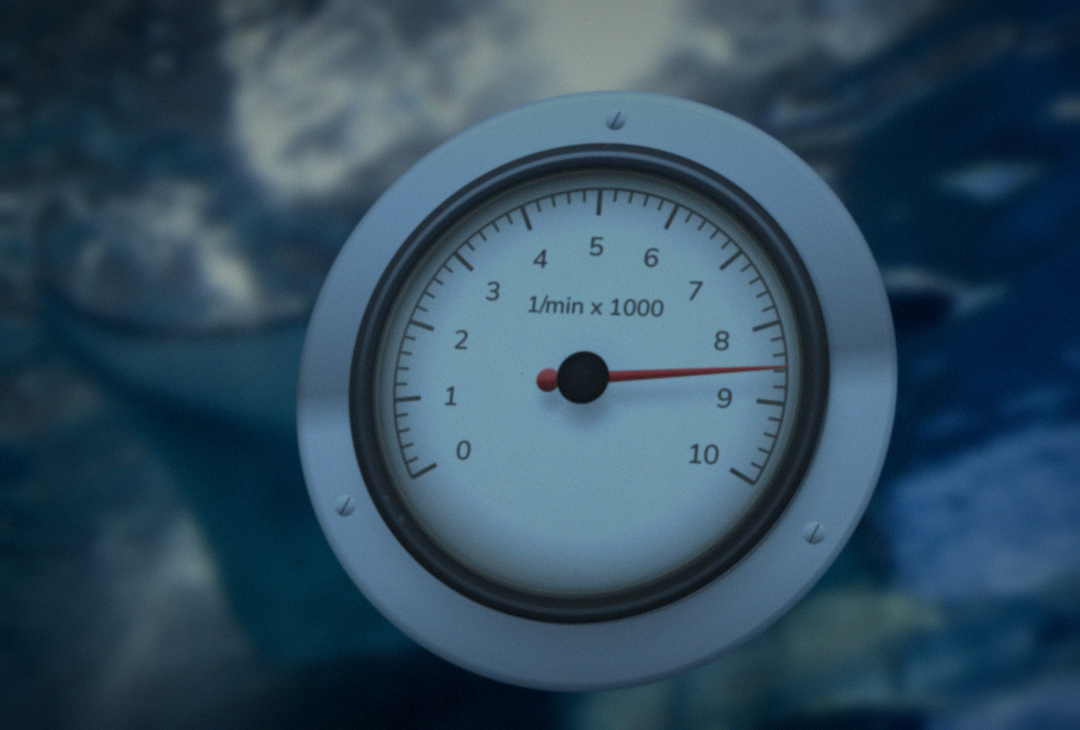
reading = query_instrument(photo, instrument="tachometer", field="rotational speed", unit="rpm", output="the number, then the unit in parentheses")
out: 8600 (rpm)
